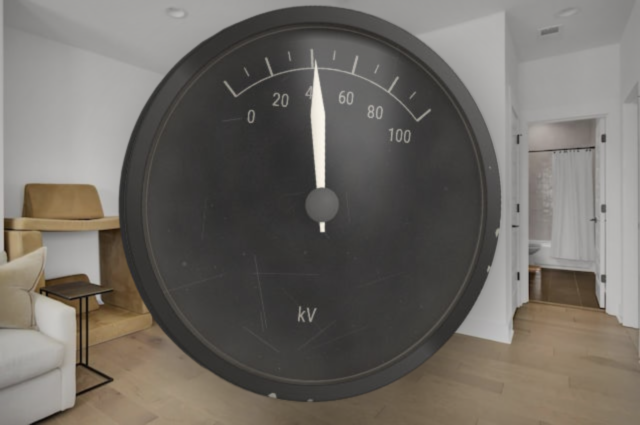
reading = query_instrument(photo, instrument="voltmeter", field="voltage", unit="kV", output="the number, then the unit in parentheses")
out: 40 (kV)
